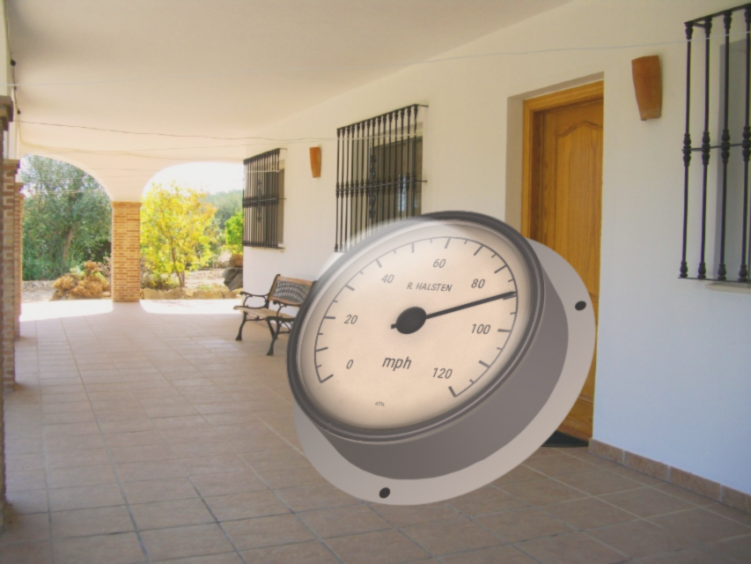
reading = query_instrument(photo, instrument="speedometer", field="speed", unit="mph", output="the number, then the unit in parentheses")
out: 90 (mph)
